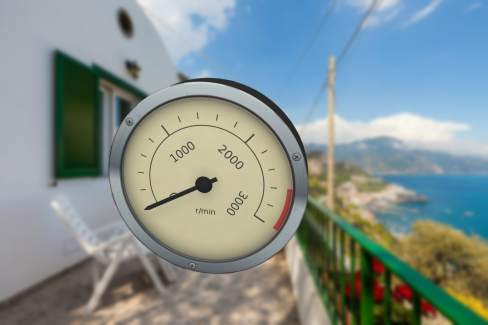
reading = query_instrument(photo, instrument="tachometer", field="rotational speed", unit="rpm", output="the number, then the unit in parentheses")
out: 0 (rpm)
